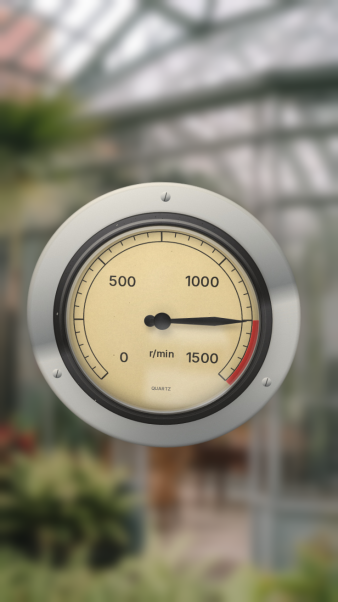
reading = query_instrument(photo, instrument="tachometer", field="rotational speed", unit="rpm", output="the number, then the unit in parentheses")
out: 1250 (rpm)
